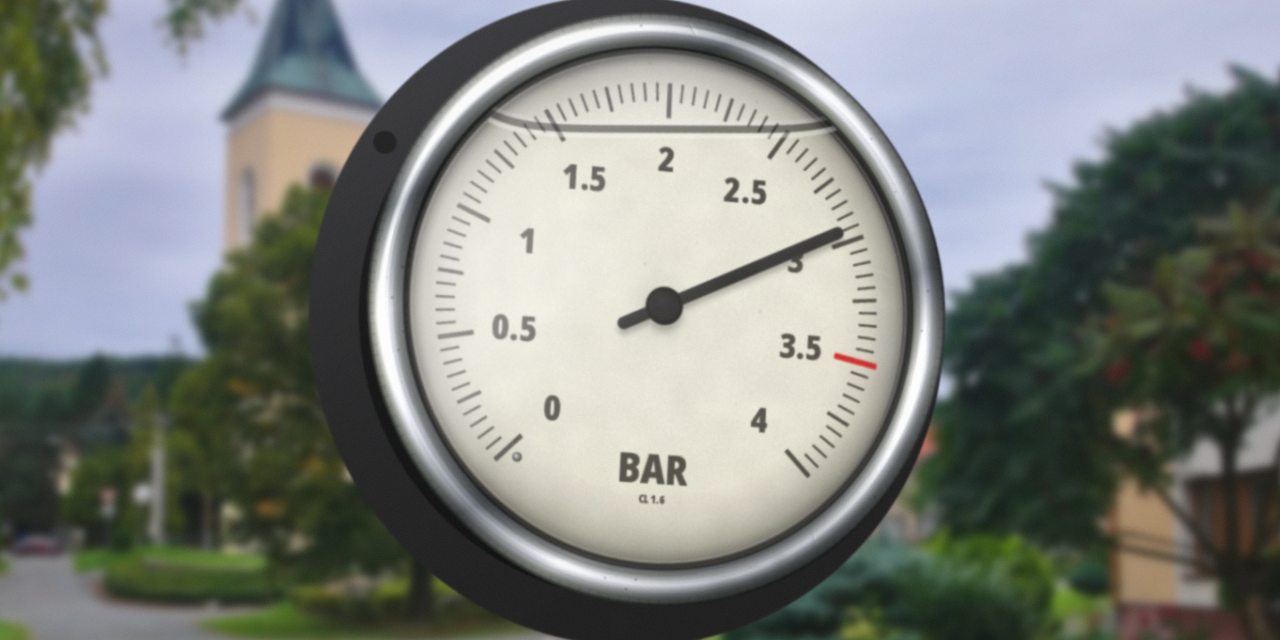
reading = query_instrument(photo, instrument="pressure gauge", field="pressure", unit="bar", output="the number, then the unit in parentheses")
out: 2.95 (bar)
